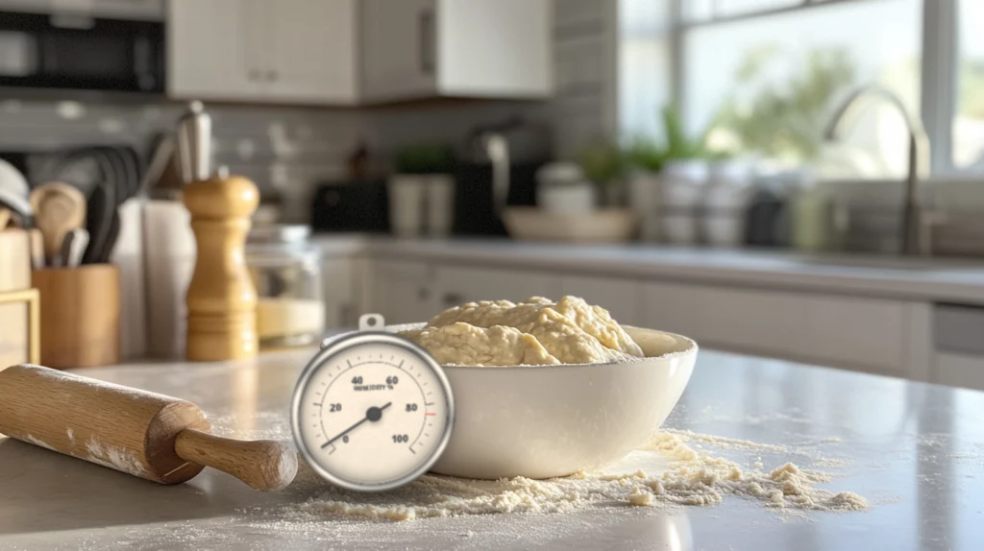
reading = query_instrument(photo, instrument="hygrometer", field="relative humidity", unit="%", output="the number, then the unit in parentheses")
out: 4 (%)
